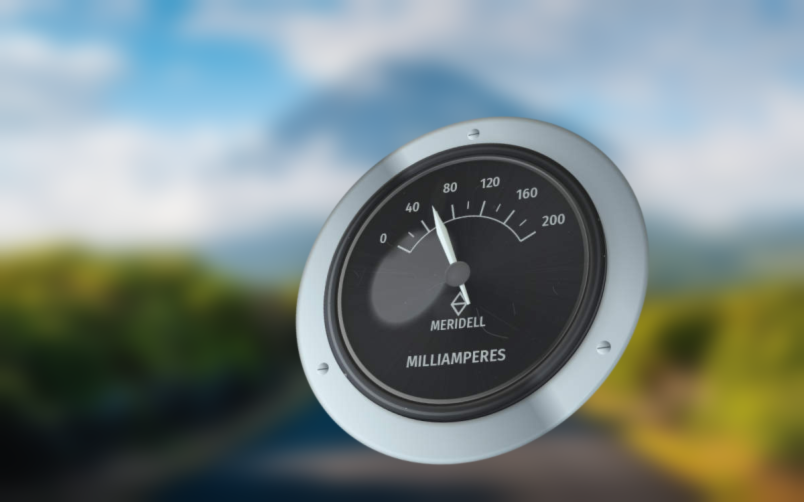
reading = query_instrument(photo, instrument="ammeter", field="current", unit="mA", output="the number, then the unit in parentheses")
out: 60 (mA)
